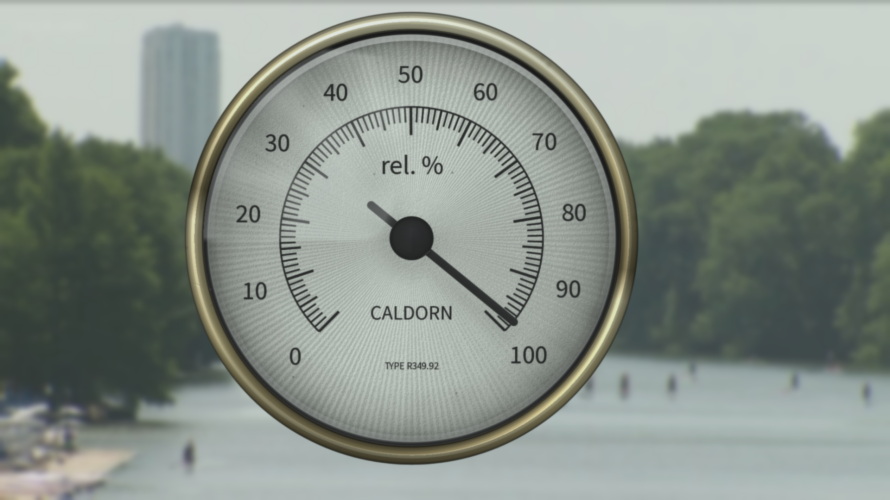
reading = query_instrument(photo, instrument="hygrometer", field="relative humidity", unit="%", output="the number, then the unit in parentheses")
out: 98 (%)
